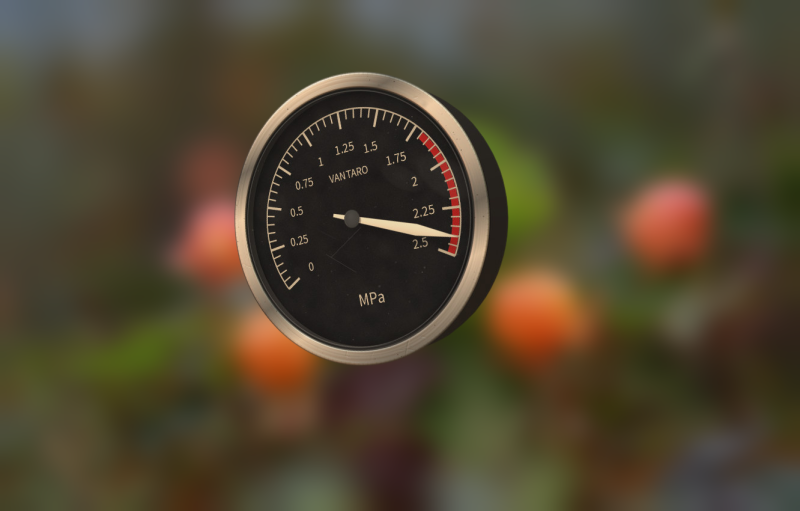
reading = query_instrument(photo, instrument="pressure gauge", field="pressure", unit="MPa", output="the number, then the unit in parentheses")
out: 2.4 (MPa)
